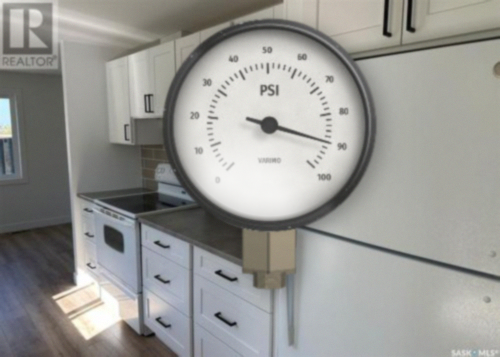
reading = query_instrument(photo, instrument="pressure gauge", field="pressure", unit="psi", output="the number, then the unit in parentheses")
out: 90 (psi)
